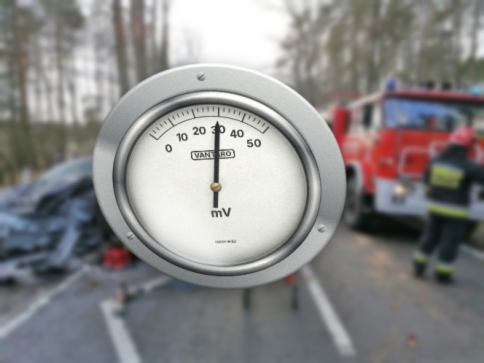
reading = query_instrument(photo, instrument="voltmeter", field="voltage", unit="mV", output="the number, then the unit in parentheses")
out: 30 (mV)
